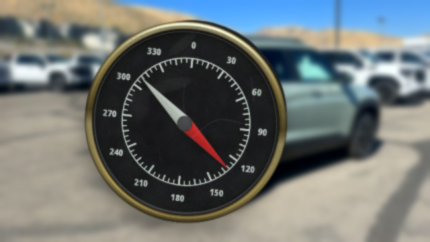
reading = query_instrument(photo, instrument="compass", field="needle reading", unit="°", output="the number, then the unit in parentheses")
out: 130 (°)
